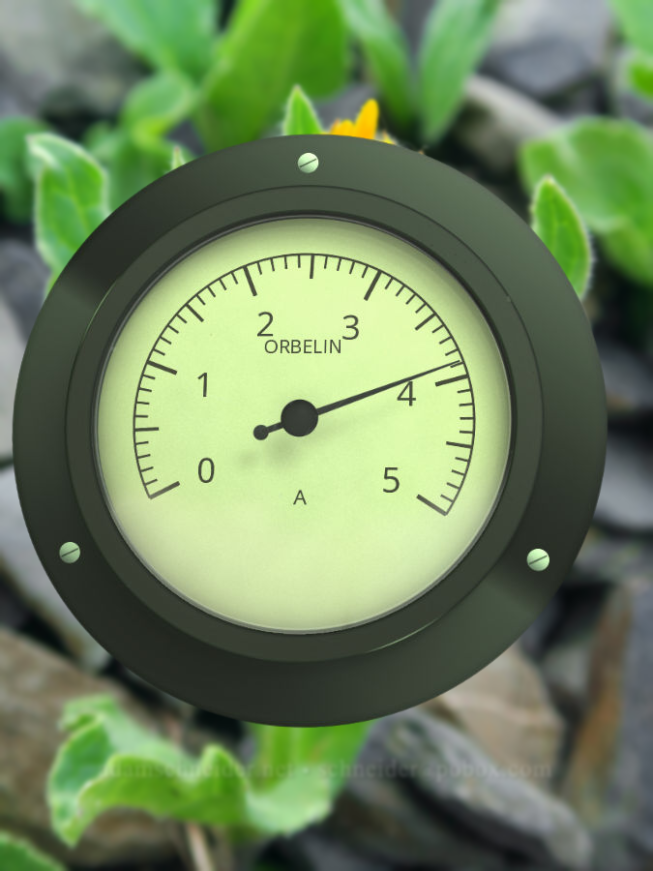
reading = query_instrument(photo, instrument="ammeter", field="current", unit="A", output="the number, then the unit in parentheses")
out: 3.9 (A)
